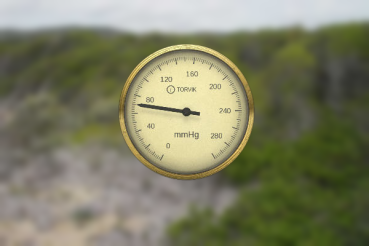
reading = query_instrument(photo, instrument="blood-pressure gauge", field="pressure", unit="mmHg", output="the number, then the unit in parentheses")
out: 70 (mmHg)
